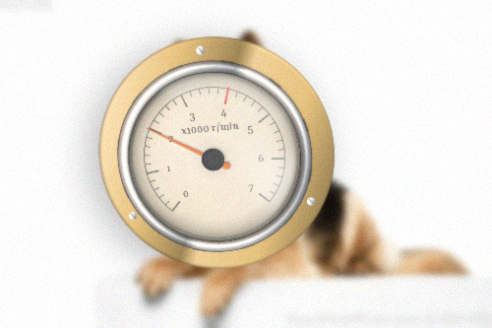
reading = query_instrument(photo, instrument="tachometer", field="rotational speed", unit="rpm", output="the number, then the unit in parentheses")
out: 2000 (rpm)
